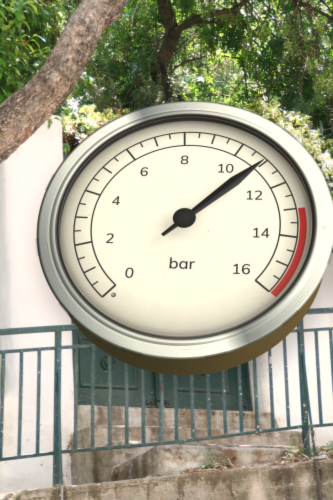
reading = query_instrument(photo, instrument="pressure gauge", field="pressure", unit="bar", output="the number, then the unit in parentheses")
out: 11 (bar)
